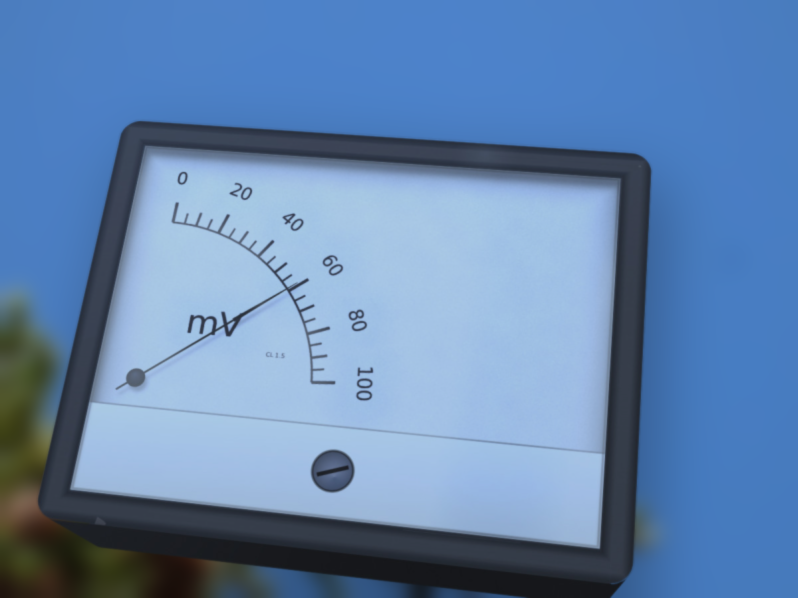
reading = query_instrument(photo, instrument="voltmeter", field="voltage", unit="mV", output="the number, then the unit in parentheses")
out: 60 (mV)
